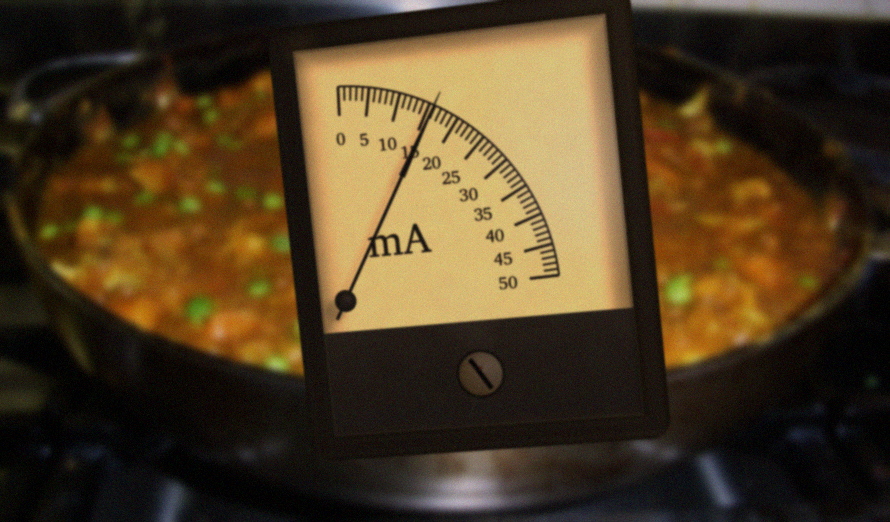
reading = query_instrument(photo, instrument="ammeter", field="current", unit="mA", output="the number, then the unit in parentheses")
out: 16 (mA)
